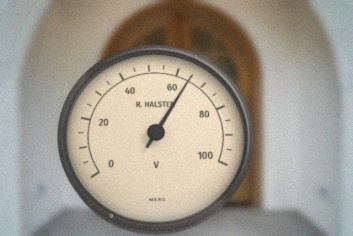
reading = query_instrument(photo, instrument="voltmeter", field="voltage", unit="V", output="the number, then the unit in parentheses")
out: 65 (V)
